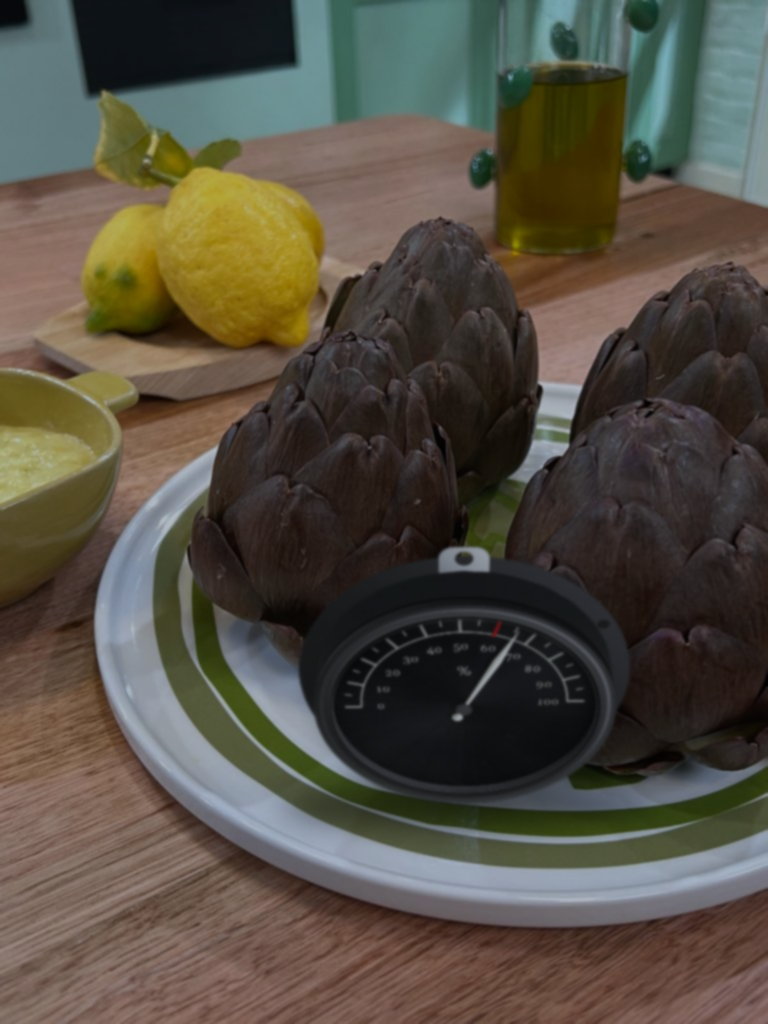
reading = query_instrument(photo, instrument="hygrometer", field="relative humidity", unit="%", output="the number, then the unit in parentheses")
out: 65 (%)
